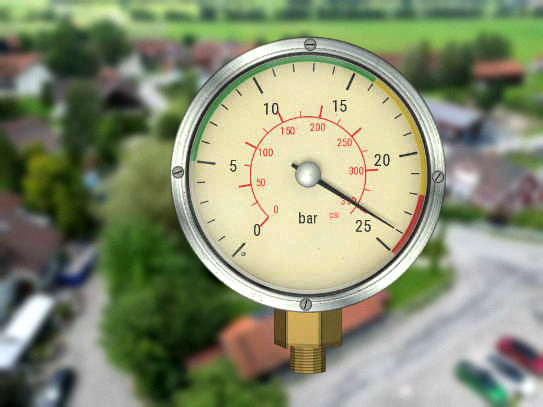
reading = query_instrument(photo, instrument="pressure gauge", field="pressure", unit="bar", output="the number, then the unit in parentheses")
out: 24 (bar)
